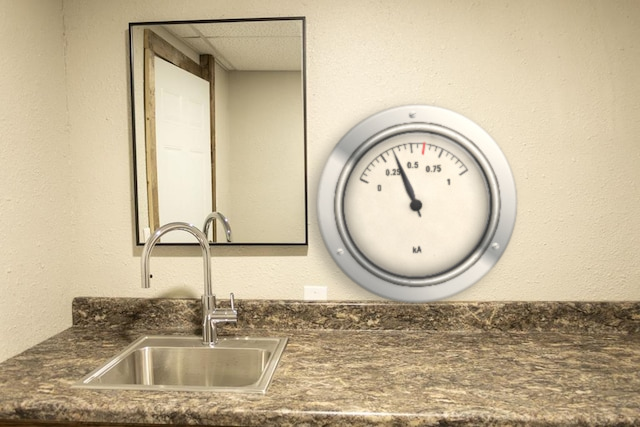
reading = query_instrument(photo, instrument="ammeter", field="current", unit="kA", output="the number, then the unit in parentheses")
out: 0.35 (kA)
